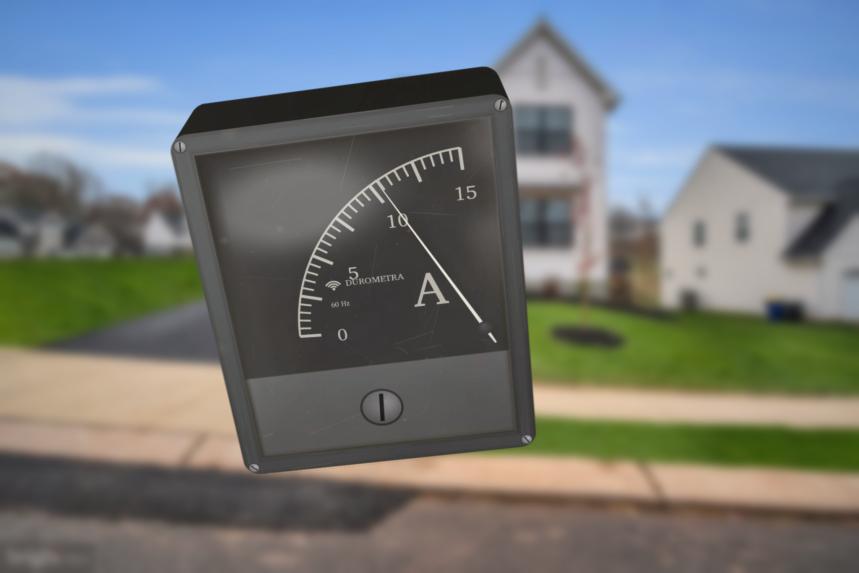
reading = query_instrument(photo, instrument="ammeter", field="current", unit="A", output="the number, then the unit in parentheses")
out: 10.5 (A)
